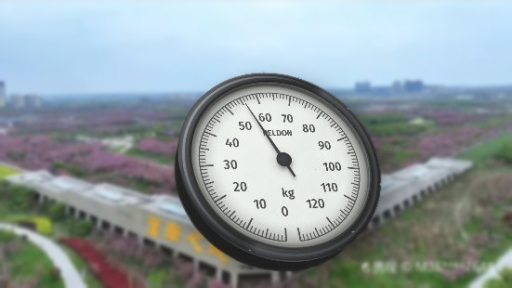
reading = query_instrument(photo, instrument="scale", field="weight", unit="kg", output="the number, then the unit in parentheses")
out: 55 (kg)
